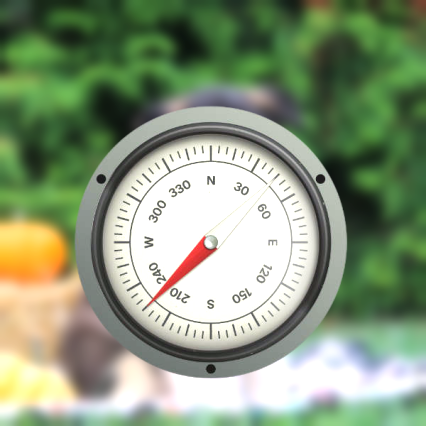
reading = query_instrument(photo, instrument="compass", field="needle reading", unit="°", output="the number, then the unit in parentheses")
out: 225 (°)
